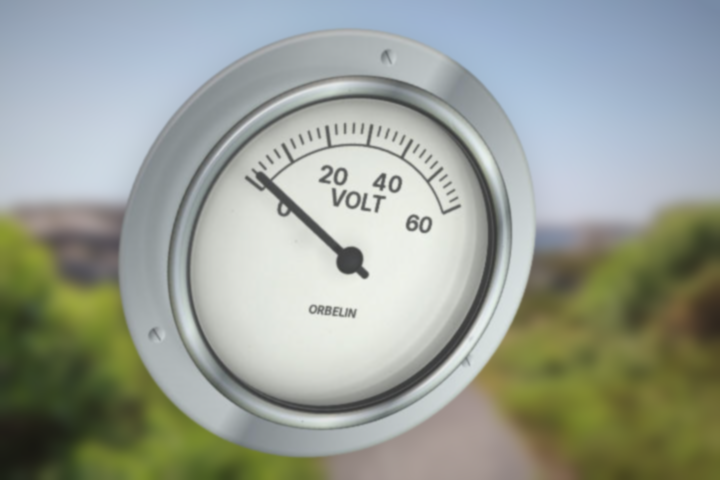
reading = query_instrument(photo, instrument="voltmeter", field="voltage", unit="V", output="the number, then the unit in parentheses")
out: 2 (V)
